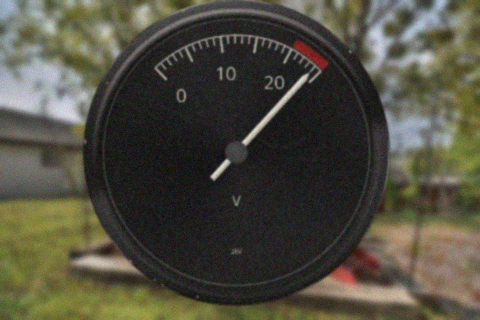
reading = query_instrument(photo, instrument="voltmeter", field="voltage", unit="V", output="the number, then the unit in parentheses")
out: 24 (V)
